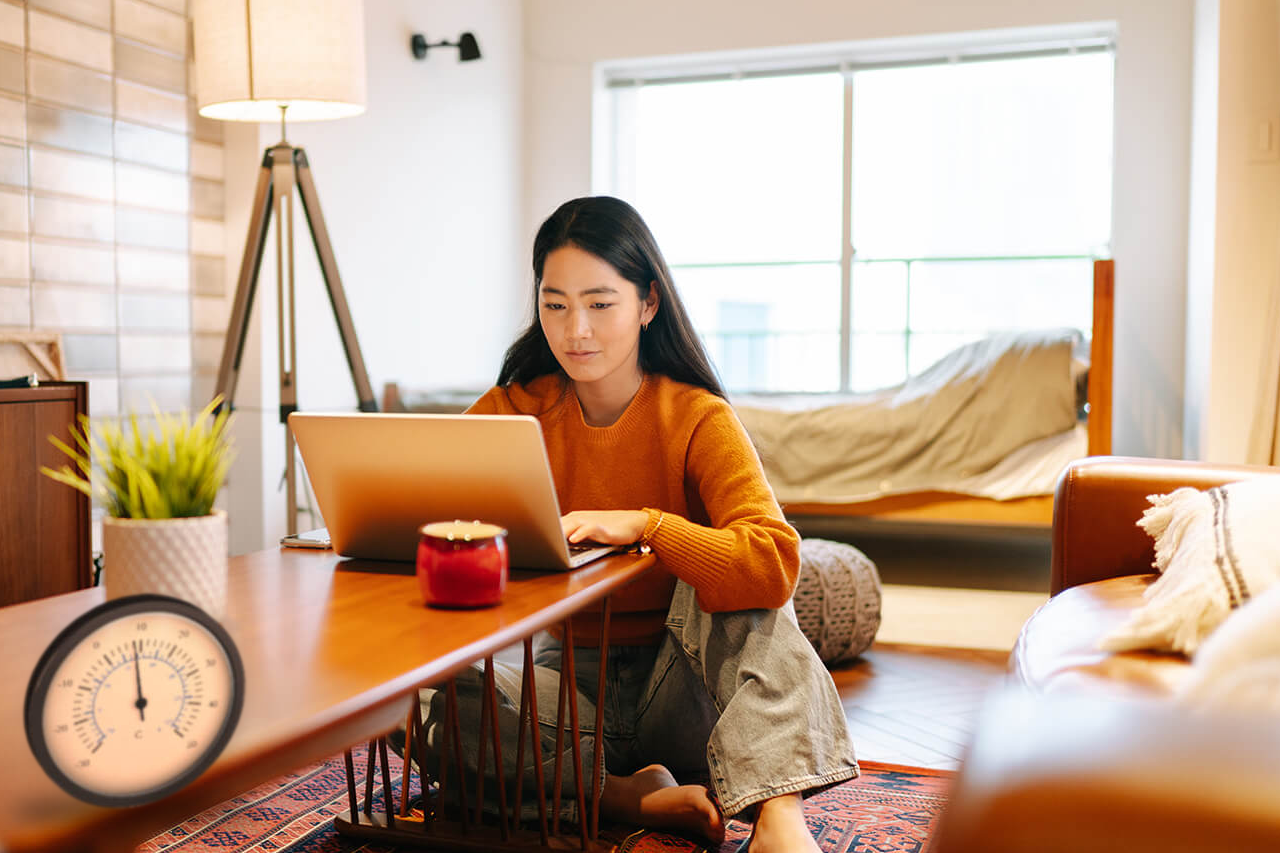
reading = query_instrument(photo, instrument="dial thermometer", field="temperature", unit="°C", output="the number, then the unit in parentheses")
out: 8 (°C)
